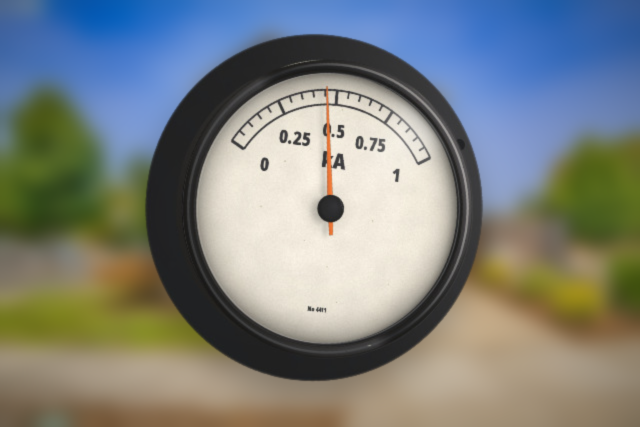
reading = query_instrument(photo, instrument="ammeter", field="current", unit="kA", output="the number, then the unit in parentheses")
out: 0.45 (kA)
